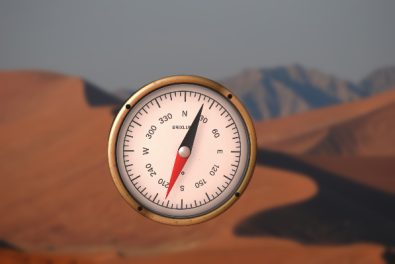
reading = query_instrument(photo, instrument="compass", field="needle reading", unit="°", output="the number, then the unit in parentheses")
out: 200 (°)
